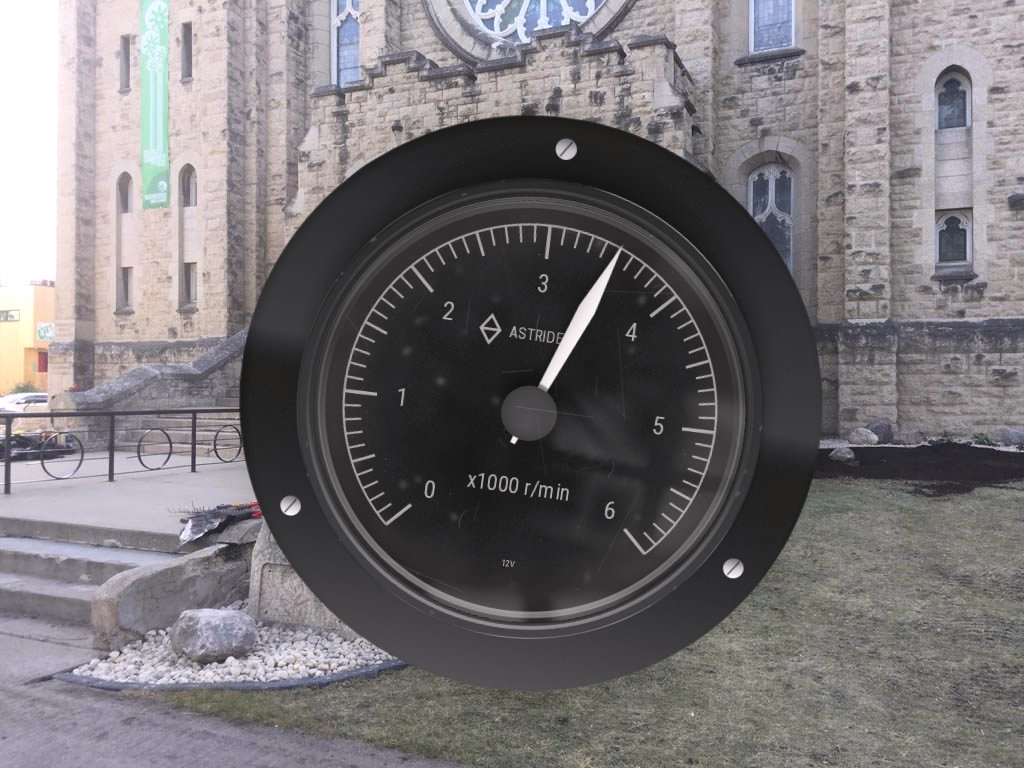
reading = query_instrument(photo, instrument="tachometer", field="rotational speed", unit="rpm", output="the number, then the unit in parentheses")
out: 3500 (rpm)
